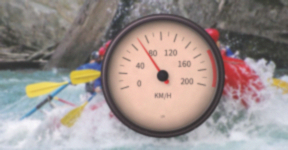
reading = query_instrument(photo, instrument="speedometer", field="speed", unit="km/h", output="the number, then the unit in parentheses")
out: 70 (km/h)
